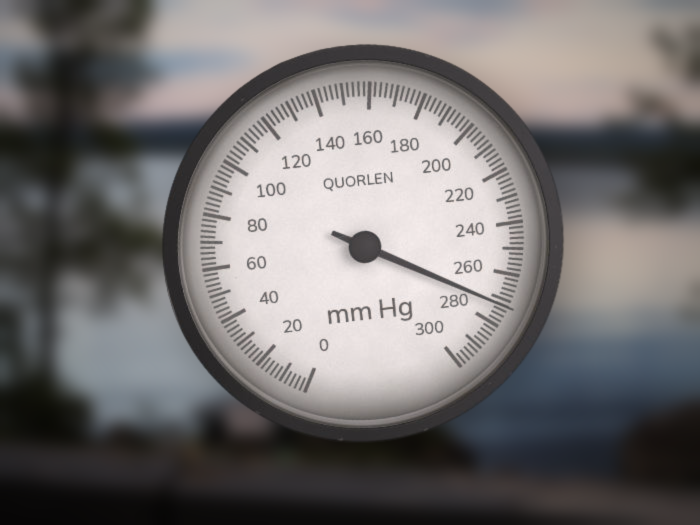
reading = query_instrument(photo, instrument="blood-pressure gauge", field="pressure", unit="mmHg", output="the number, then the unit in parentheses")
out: 272 (mmHg)
